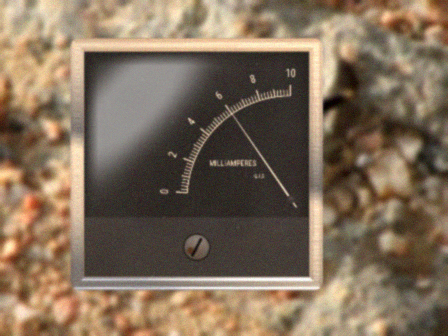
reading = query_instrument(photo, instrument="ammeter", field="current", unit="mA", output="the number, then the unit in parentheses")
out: 6 (mA)
